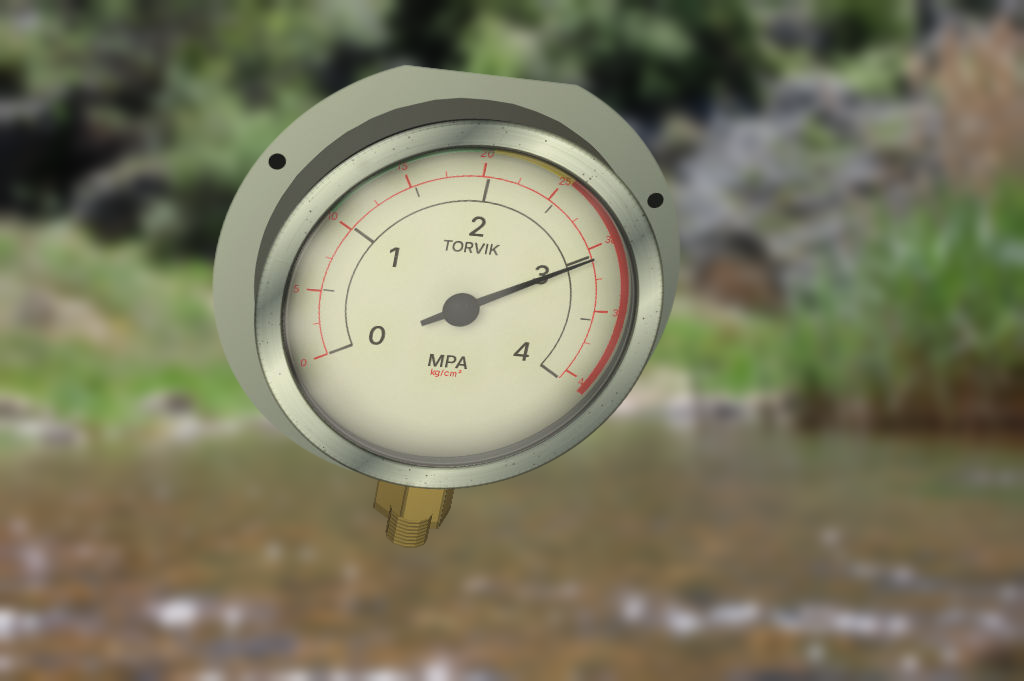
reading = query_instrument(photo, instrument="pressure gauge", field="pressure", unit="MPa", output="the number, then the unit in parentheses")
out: 3 (MPa)
